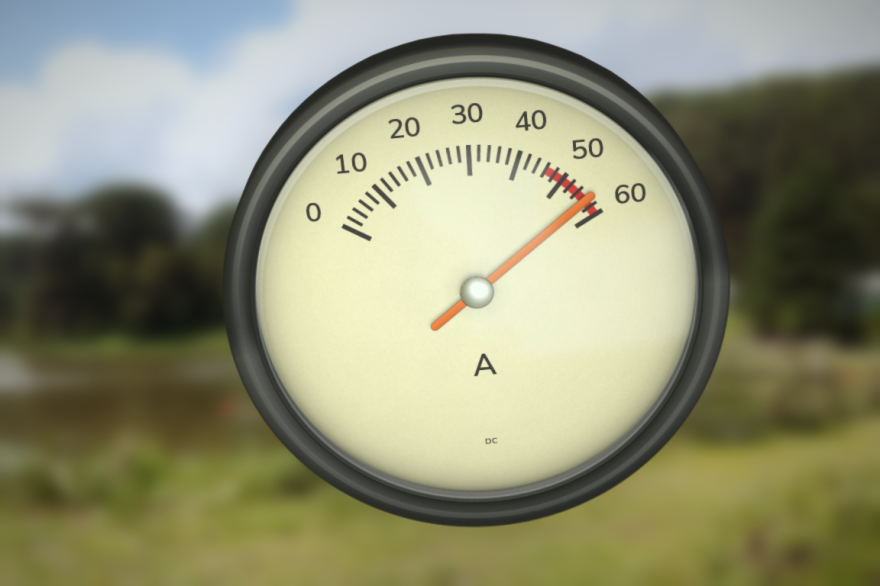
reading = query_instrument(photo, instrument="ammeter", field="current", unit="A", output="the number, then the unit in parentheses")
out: 56 (A)
